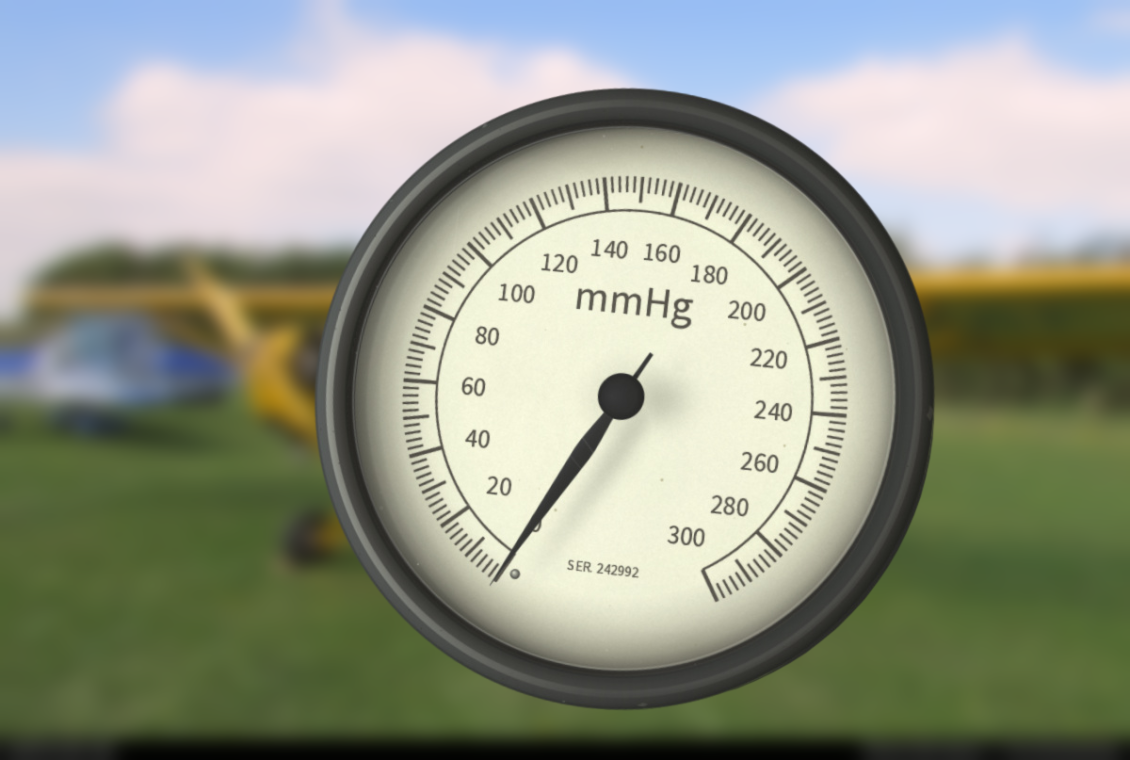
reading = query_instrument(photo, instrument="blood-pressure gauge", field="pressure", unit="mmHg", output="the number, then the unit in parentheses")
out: 0 (mmHg)
